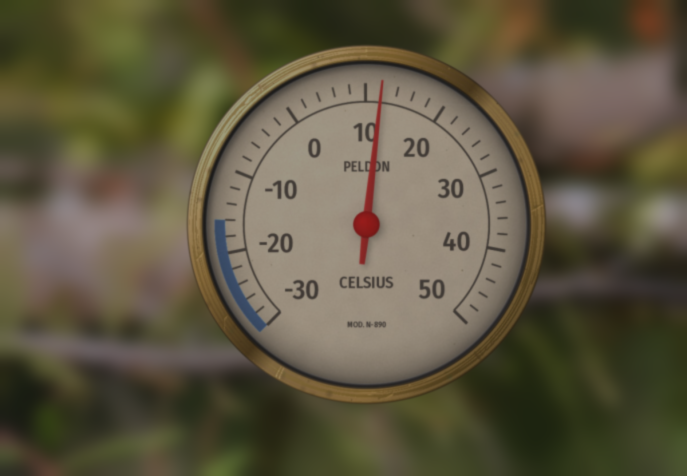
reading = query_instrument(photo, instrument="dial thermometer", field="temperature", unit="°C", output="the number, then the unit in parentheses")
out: 12 (°C)
